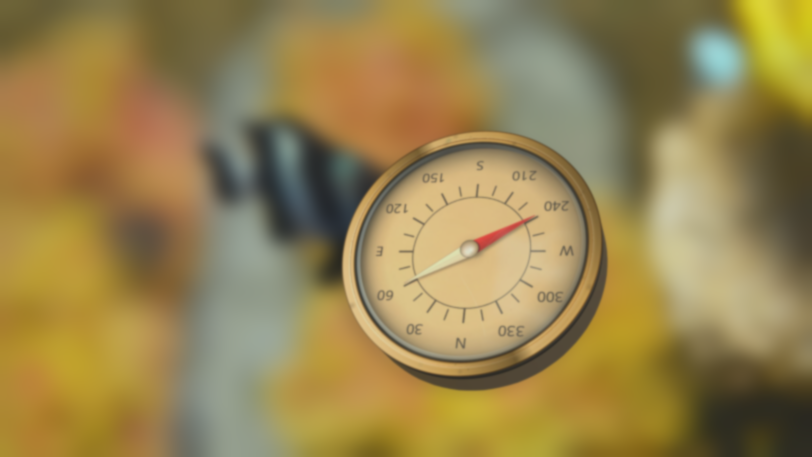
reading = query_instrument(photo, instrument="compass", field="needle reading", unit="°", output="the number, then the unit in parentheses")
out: 240 (°)
